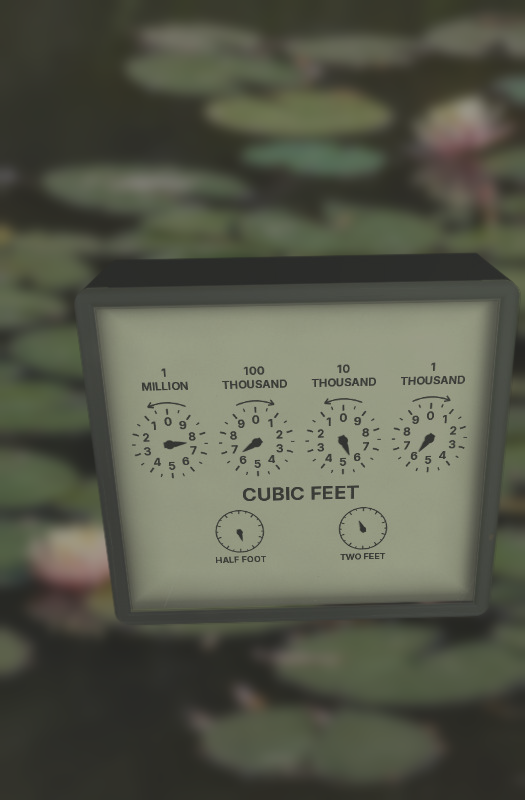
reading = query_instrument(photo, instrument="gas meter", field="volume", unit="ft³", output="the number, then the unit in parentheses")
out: 765600 (ft³)
